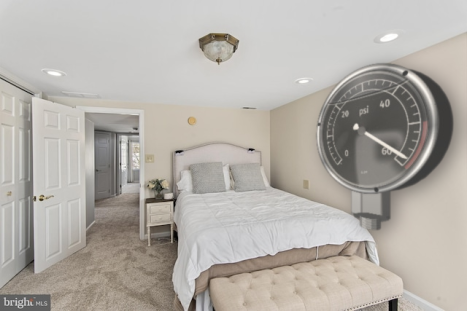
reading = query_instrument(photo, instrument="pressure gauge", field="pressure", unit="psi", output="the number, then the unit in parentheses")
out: 58 (psi)
